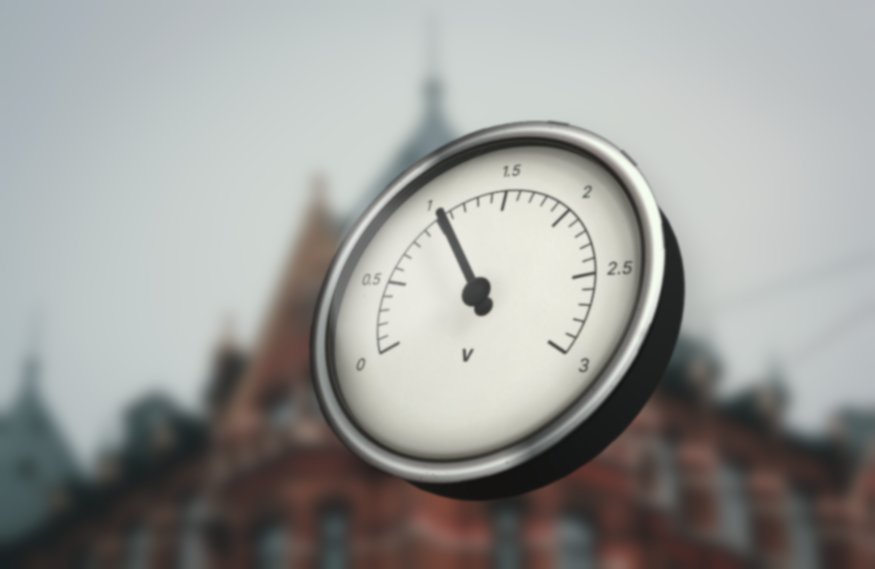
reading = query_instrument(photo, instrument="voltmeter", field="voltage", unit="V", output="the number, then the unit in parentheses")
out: 1.05 (V)
